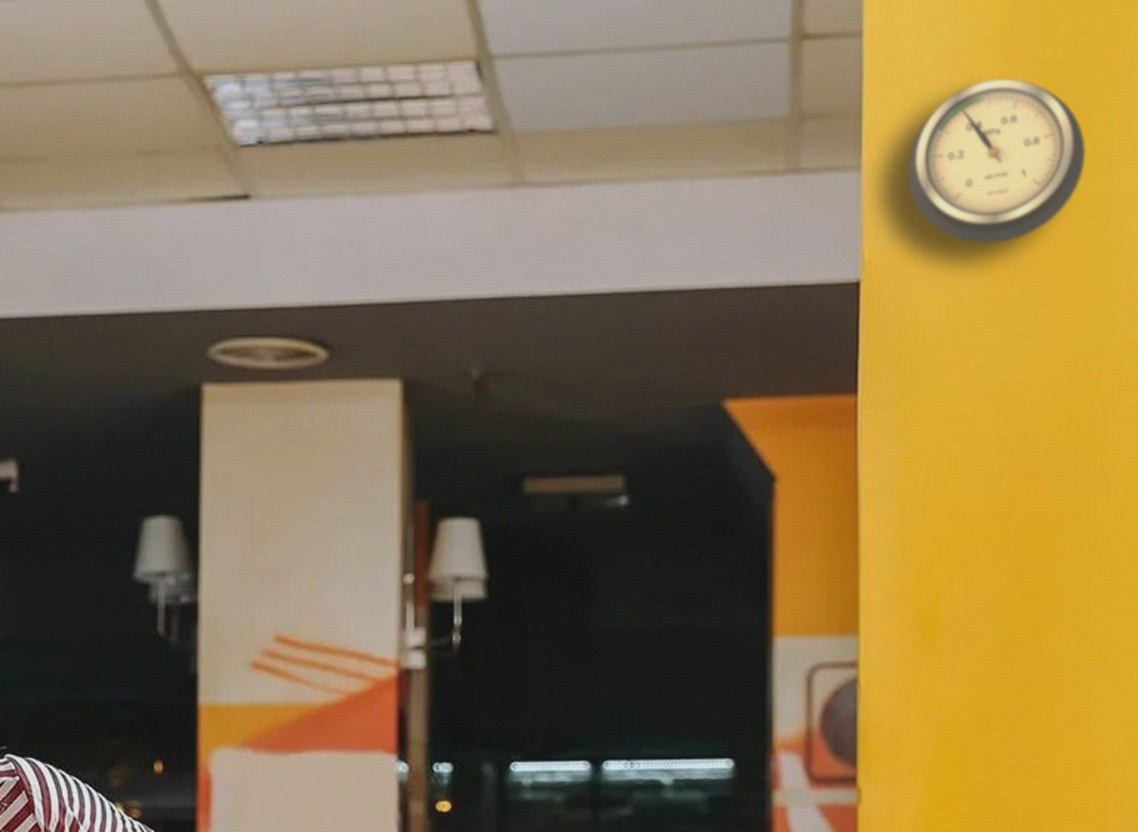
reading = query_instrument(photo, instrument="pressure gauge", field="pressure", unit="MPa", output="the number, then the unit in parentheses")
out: 0.4 (MPa)
